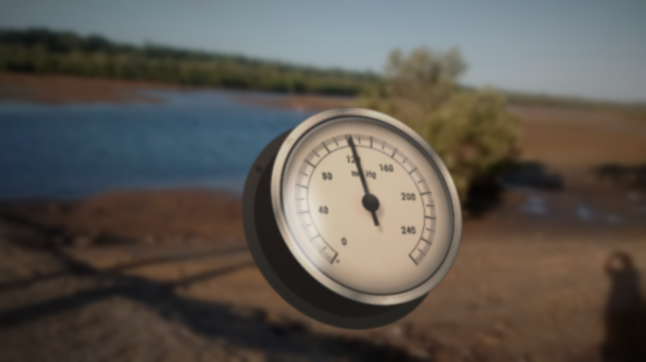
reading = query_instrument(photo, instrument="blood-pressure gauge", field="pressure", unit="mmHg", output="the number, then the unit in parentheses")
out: 120 (mmHg)
